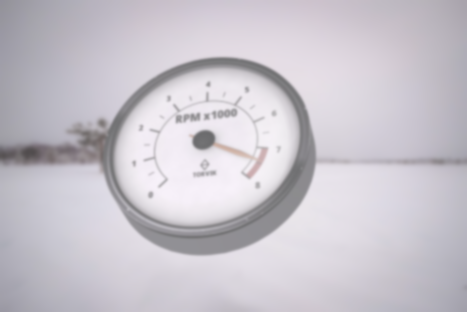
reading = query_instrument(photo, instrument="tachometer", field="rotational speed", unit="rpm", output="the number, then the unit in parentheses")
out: 7500 (rpm)
